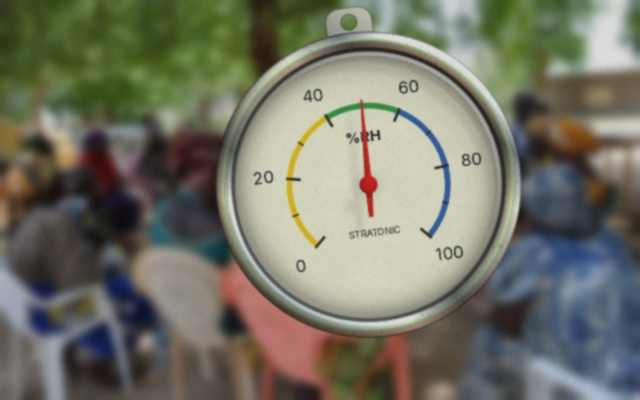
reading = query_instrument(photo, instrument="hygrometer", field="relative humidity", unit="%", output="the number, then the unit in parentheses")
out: 50 (%)
